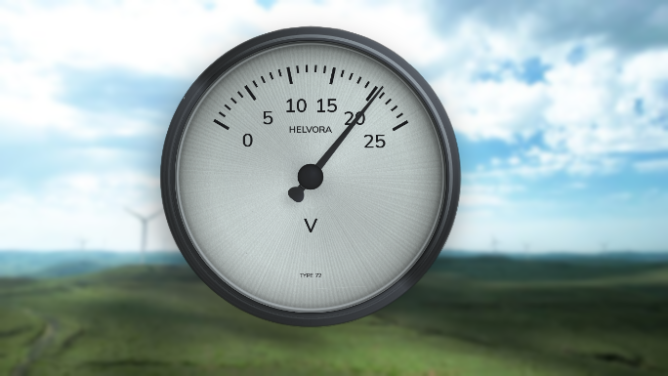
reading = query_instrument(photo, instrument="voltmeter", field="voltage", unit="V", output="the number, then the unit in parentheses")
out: 20.5 (V)
